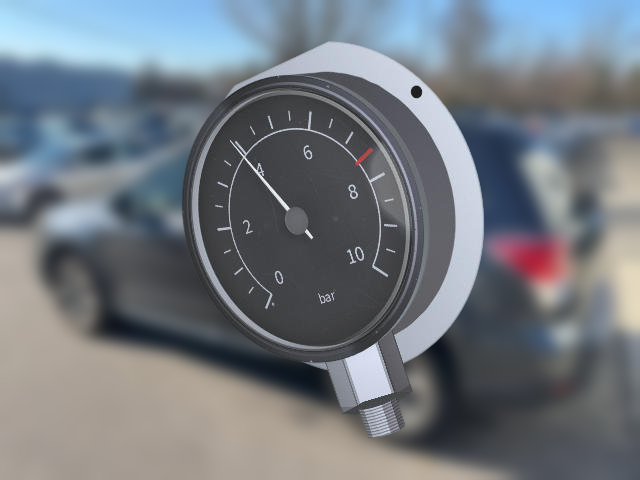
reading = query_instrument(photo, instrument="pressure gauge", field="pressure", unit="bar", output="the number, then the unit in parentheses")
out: 4 (bar)
